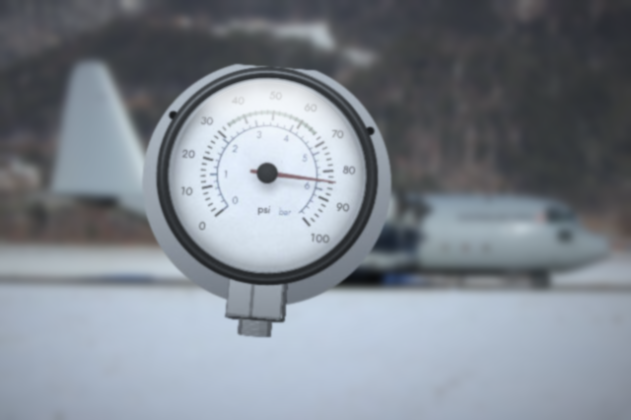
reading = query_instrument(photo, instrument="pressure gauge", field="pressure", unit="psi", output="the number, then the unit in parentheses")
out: 84 (psi)
